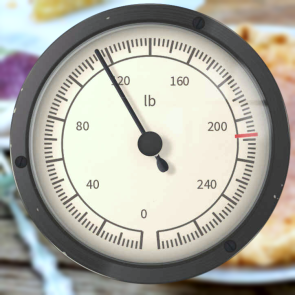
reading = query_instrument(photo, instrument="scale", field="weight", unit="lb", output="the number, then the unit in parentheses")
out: 116 (lb)
